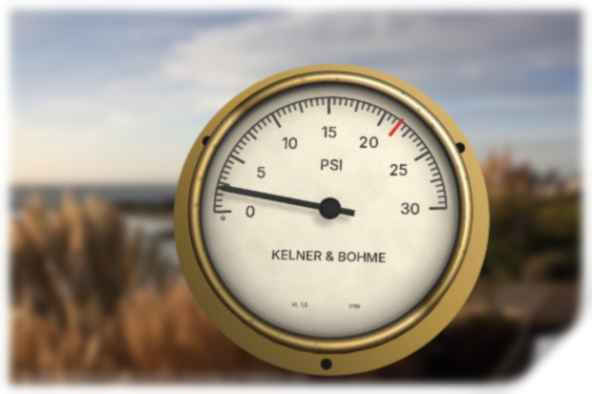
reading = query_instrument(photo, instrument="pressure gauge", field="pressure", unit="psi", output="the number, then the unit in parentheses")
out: 2 (psi)
